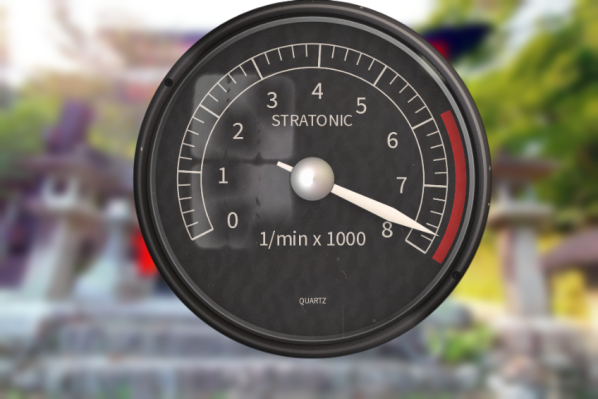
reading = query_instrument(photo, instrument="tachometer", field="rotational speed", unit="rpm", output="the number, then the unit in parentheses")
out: 7700 (rpm)
